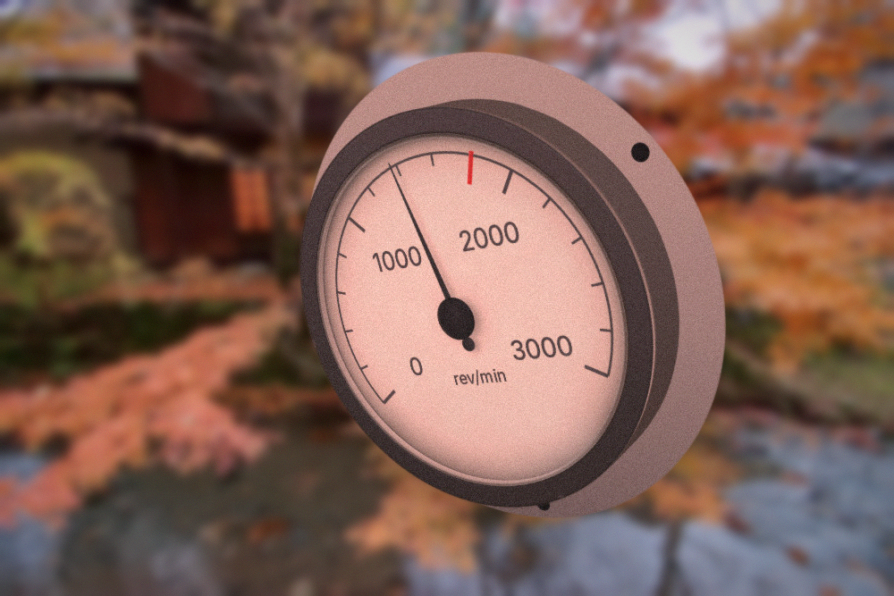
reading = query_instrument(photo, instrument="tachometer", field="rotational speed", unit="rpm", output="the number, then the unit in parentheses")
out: 1400 (rpm)
